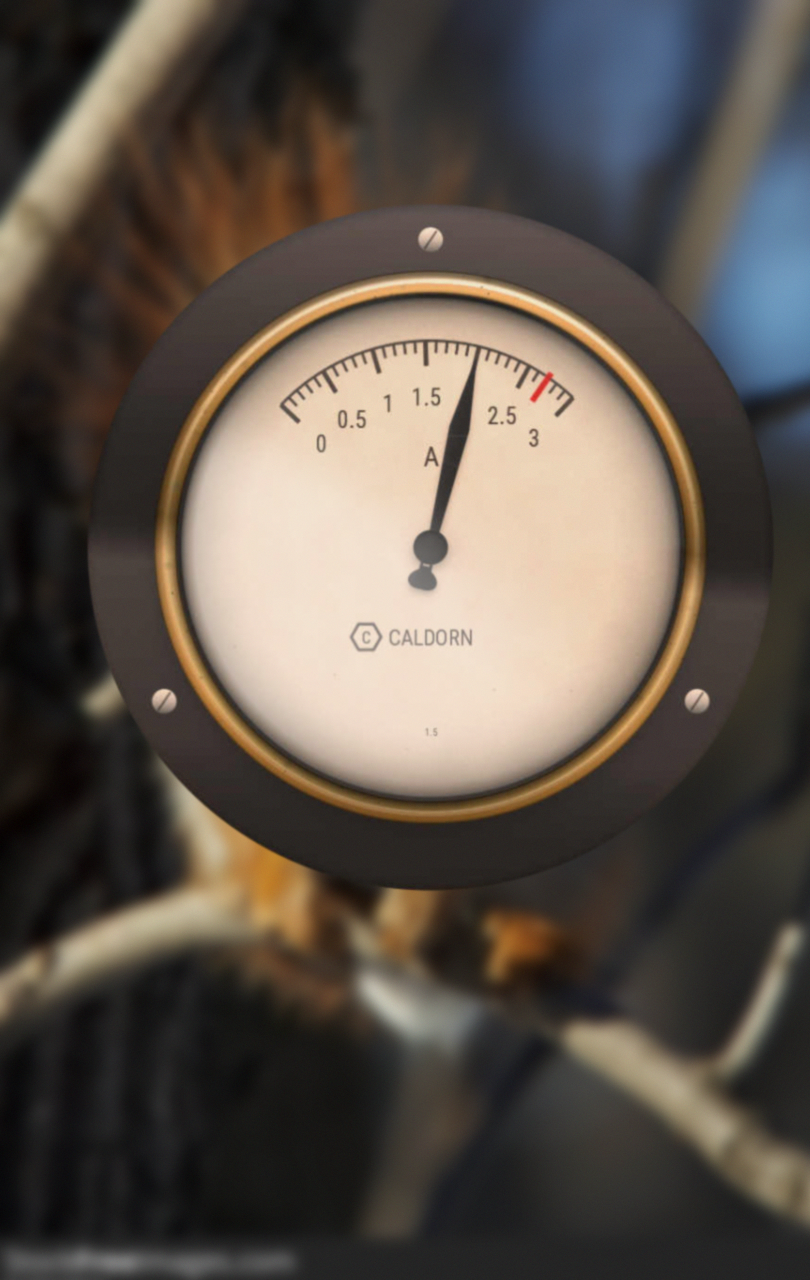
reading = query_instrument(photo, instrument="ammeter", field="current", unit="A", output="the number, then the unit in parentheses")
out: 2 (A)
